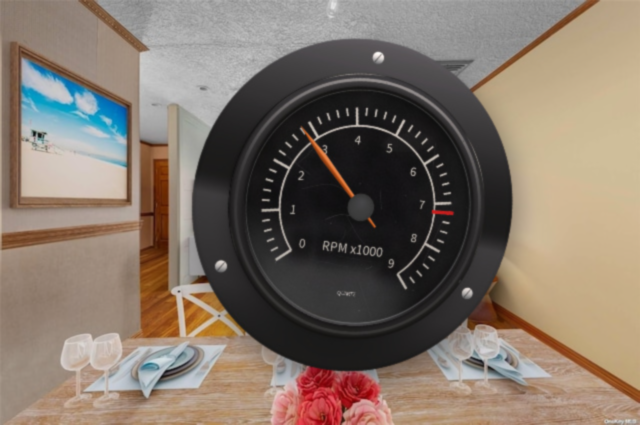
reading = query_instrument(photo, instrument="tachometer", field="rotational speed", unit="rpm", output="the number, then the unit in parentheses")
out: 2800 (rpm)
